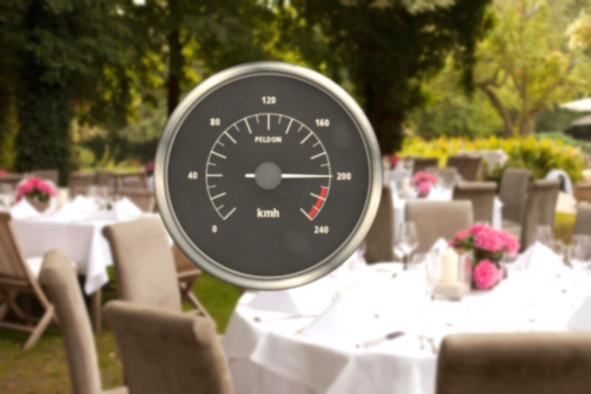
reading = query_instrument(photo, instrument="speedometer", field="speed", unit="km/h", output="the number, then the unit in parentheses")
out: 200 (km/h)
